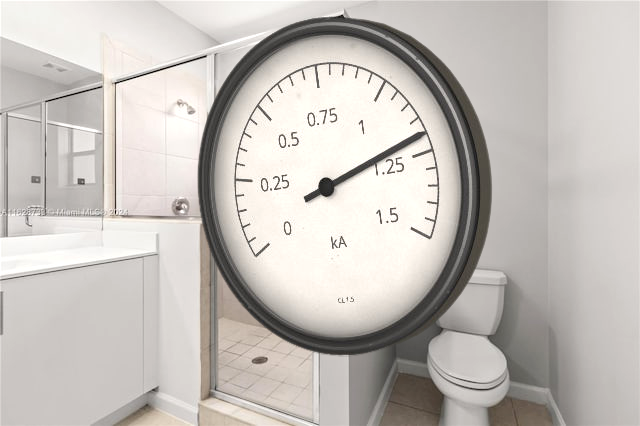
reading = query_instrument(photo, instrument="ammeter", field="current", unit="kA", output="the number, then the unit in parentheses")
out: 1.2 (kA)
